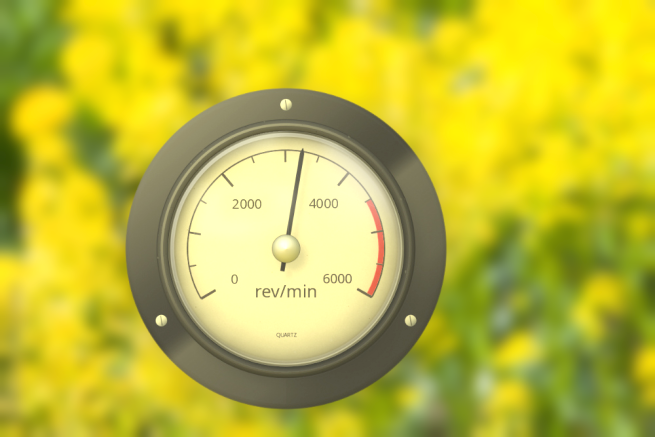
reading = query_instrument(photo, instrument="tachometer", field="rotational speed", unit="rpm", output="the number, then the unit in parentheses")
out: 3250 (rpm)
